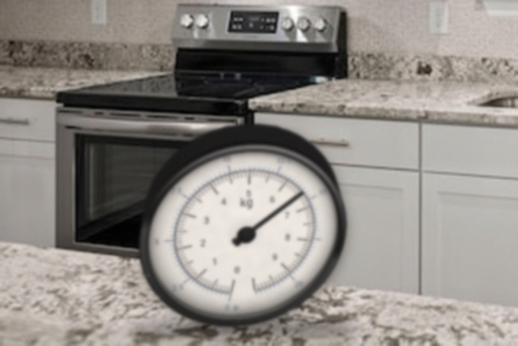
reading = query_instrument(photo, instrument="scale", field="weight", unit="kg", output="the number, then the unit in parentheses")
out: 6.5 (kg)
